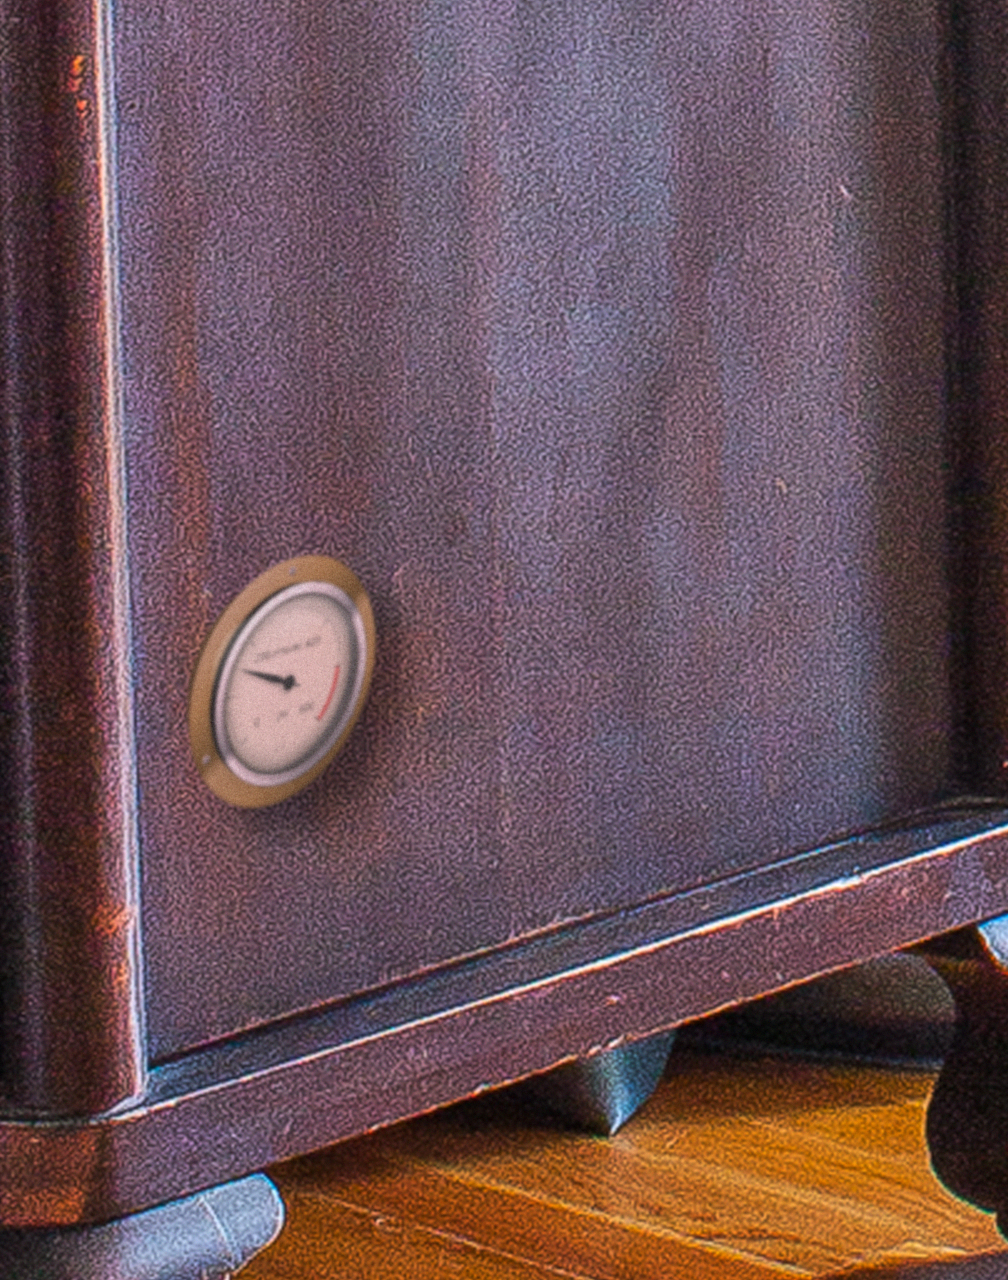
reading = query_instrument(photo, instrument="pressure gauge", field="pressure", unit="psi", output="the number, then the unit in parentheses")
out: 150 (psi)
